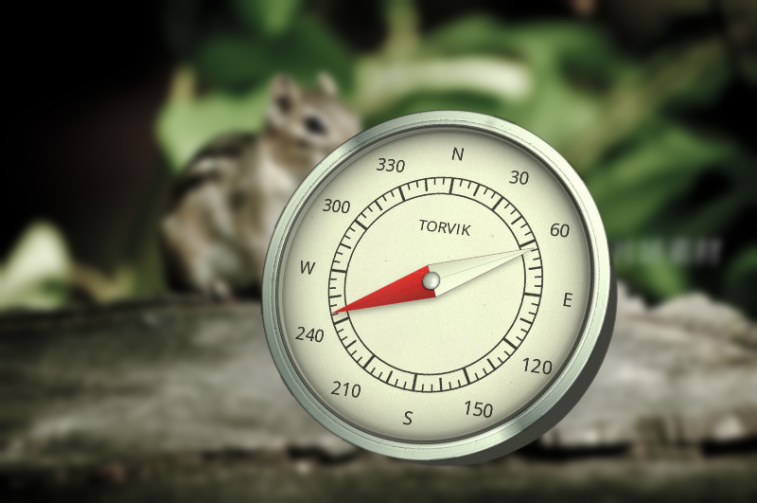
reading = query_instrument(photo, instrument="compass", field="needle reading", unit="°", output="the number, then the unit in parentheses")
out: 245 (°)
